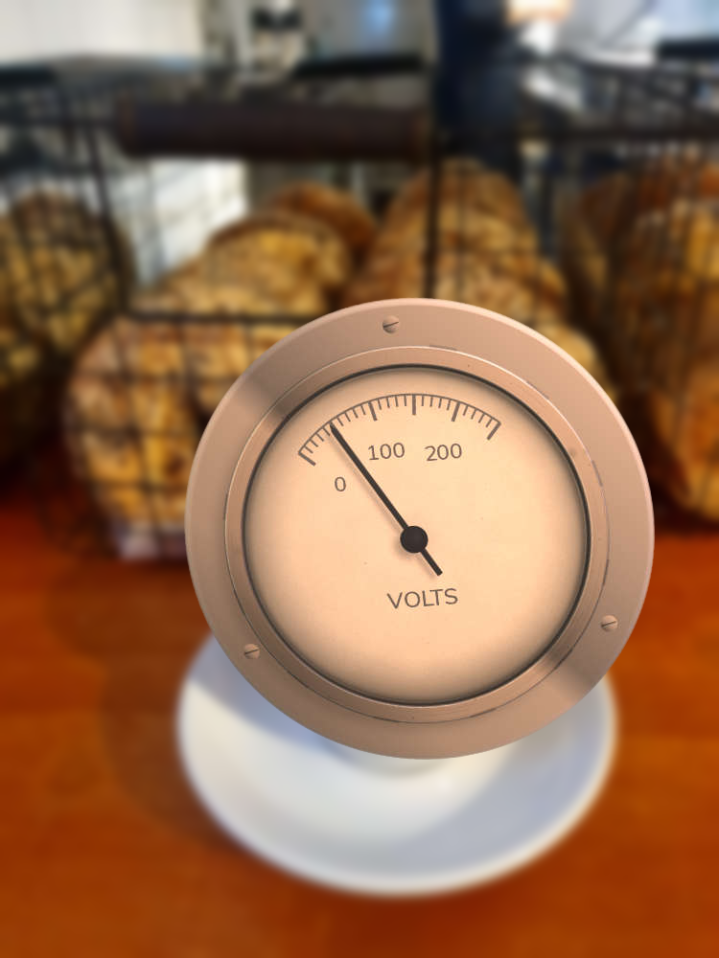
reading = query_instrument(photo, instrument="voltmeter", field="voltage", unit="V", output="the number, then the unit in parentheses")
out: 50 (V)
